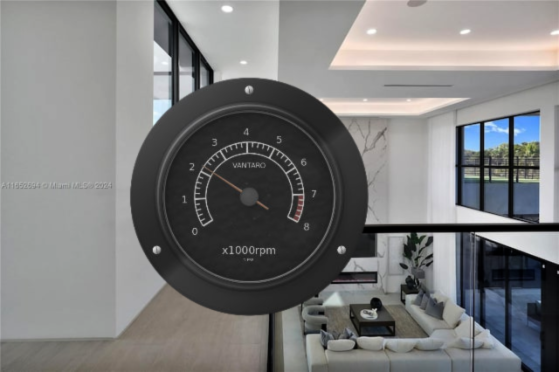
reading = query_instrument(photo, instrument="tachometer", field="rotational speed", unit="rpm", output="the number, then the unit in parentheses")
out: 2200 (rpm)
